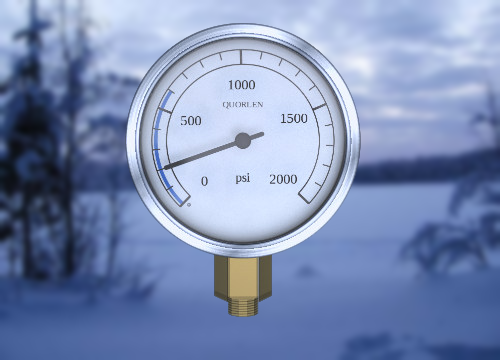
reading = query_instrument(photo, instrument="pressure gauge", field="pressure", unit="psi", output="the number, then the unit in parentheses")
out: 200 (psi)
